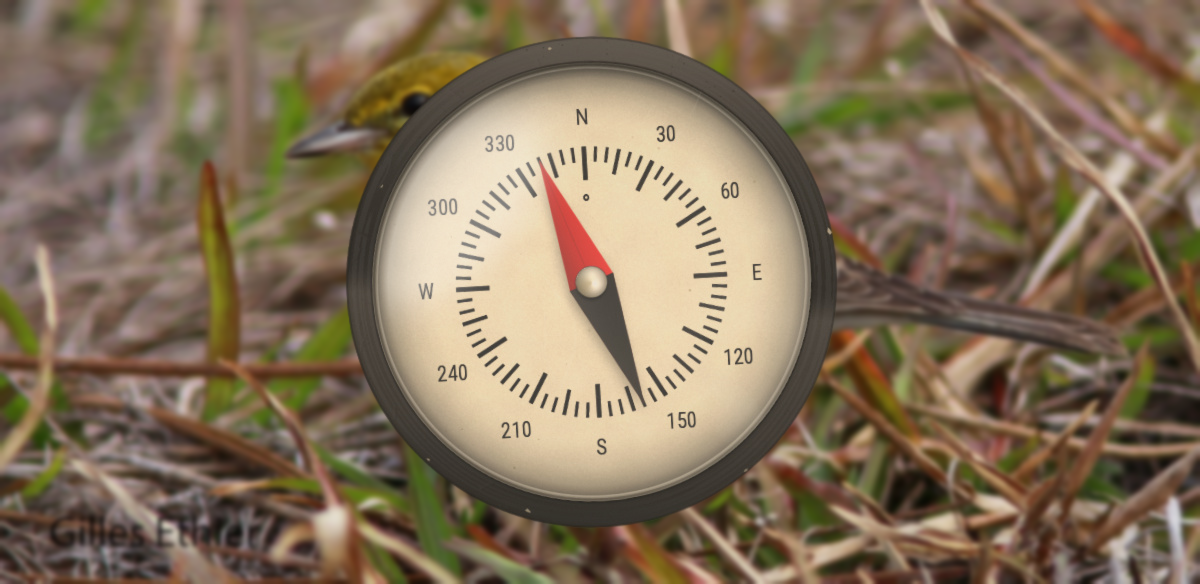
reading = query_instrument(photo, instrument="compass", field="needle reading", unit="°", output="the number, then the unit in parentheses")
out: 340 (°)
